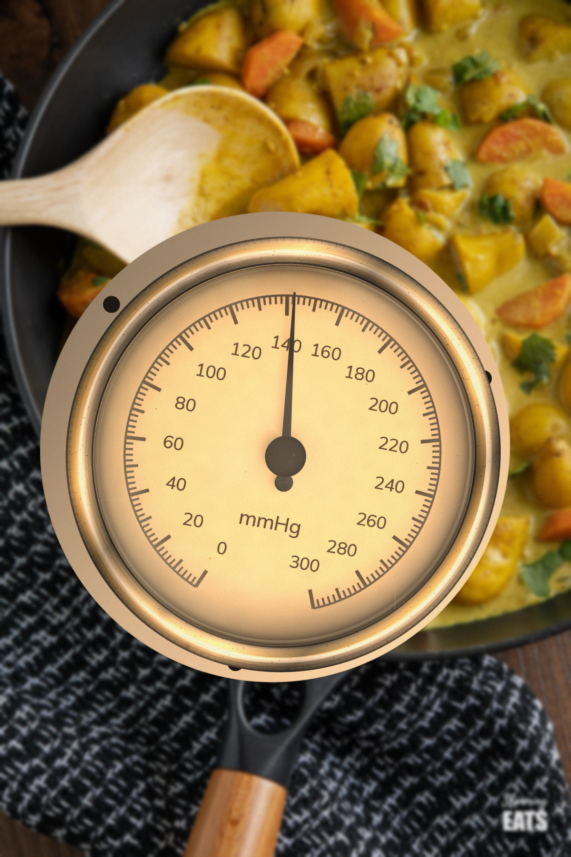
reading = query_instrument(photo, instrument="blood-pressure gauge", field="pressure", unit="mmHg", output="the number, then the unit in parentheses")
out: 142 (mmHg)
